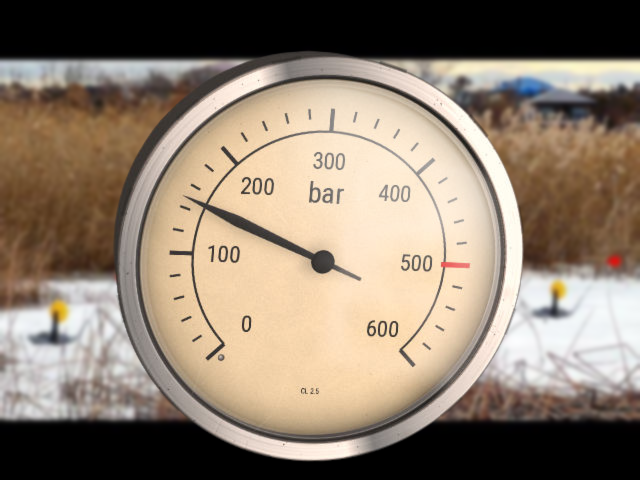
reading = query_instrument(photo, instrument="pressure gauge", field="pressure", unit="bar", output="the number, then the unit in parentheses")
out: 150 (bar)
